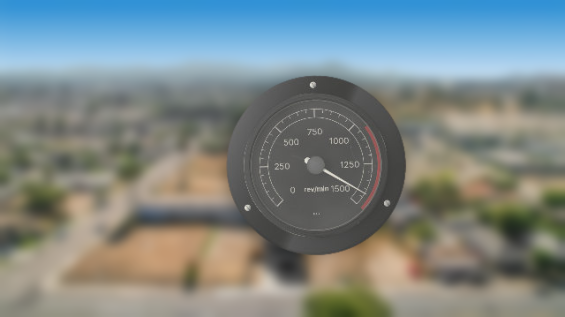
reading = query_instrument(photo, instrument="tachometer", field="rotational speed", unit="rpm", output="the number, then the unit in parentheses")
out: 1425 (rpm)
